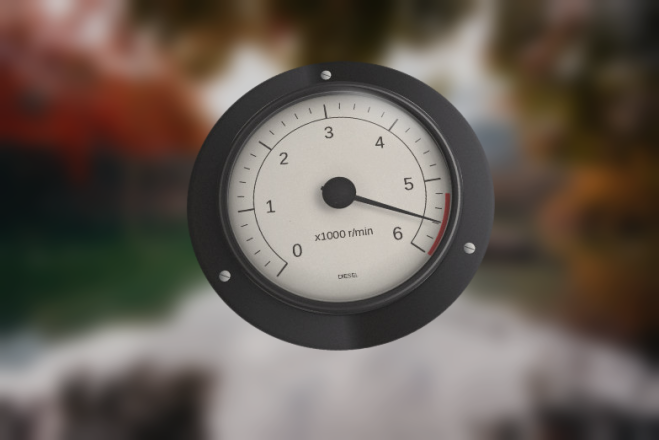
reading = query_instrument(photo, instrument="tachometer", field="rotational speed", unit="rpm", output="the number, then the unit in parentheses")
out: 5600 (rpm)
